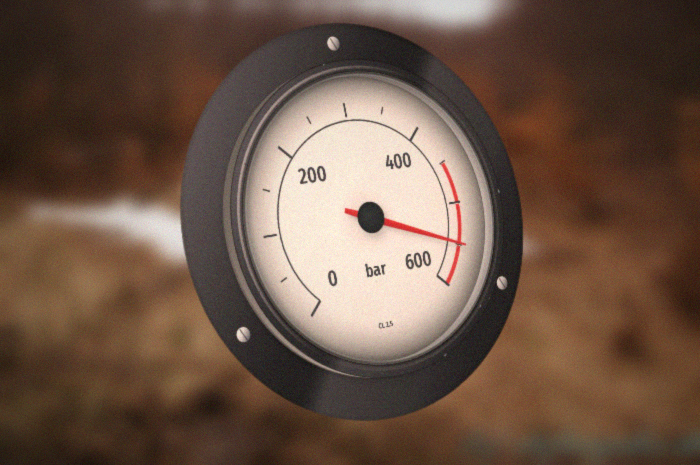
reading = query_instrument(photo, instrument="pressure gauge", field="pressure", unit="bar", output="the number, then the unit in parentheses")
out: 550 (bar)
